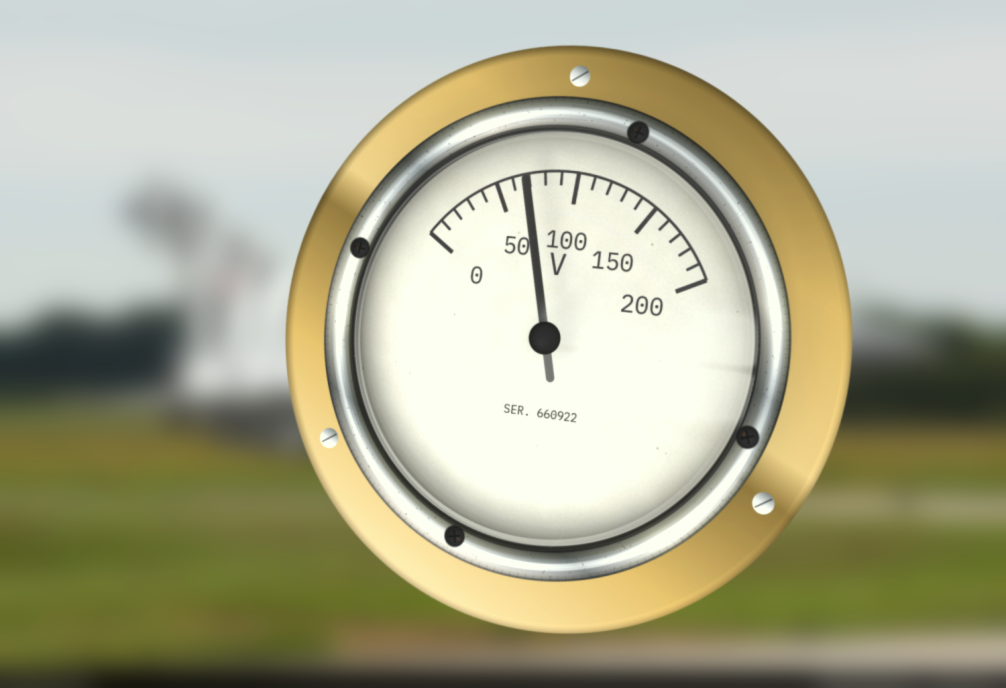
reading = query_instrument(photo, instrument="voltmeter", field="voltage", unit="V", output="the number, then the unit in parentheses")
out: 70 (V)
